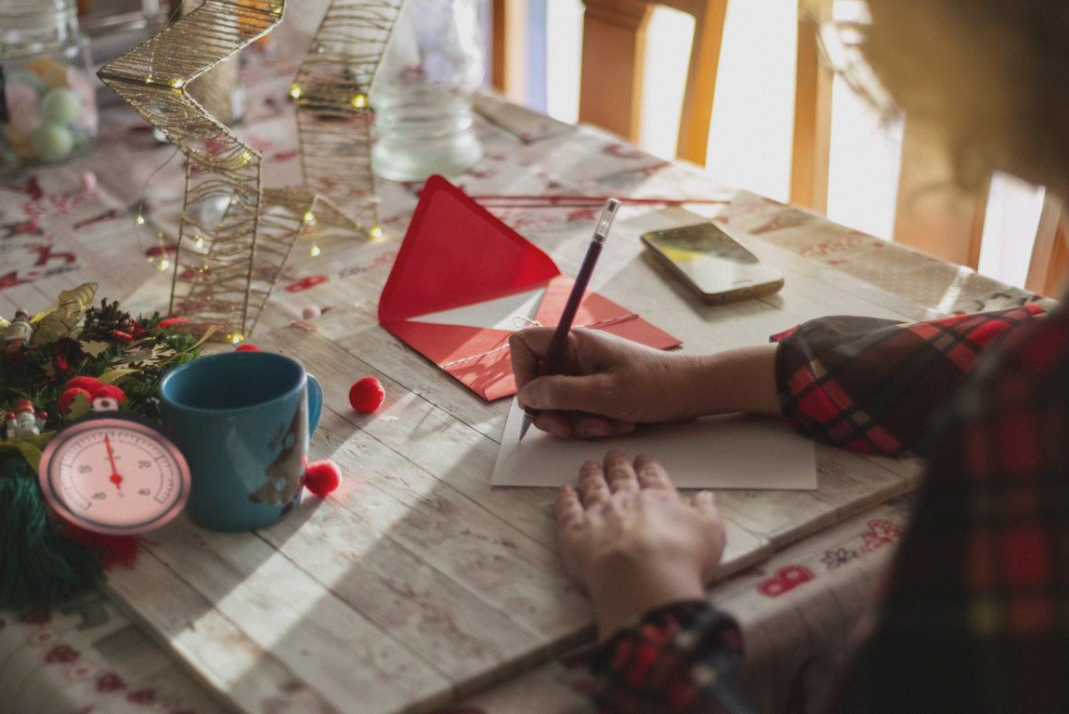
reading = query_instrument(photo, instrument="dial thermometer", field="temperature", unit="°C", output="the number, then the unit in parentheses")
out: 0 (°C)
